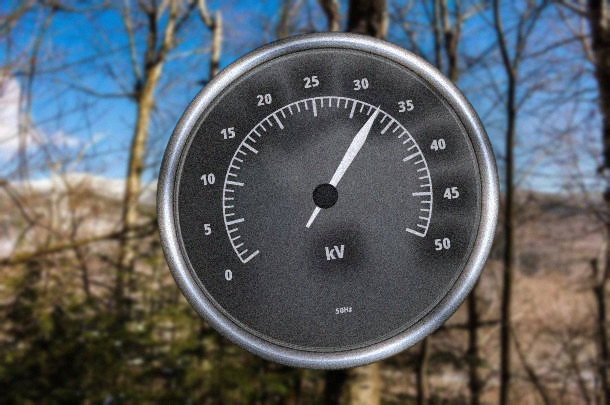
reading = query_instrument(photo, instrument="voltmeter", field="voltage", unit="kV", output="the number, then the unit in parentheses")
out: 33 (kV)
